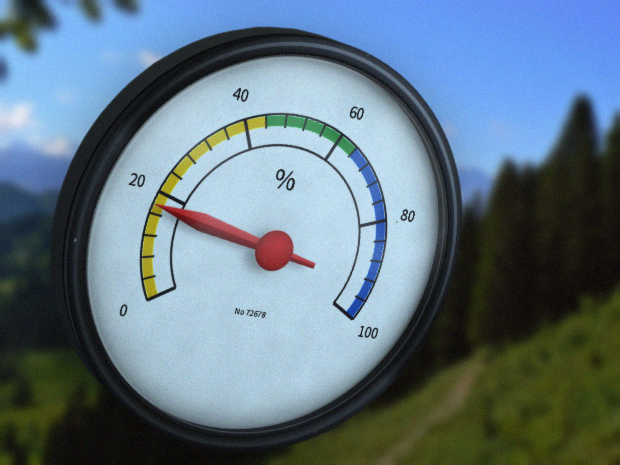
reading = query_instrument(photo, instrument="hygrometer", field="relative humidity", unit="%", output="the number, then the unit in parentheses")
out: 18 (%)
